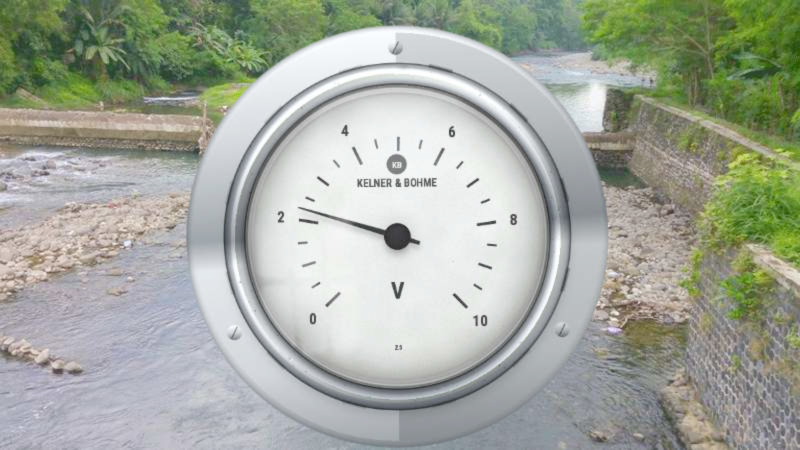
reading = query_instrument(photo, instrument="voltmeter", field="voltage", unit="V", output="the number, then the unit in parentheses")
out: 2.25 (V)
